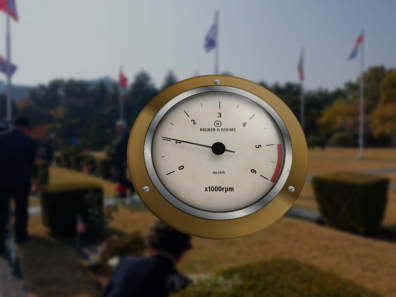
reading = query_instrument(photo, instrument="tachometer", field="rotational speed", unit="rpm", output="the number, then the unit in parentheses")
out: 1000 (rpm)
